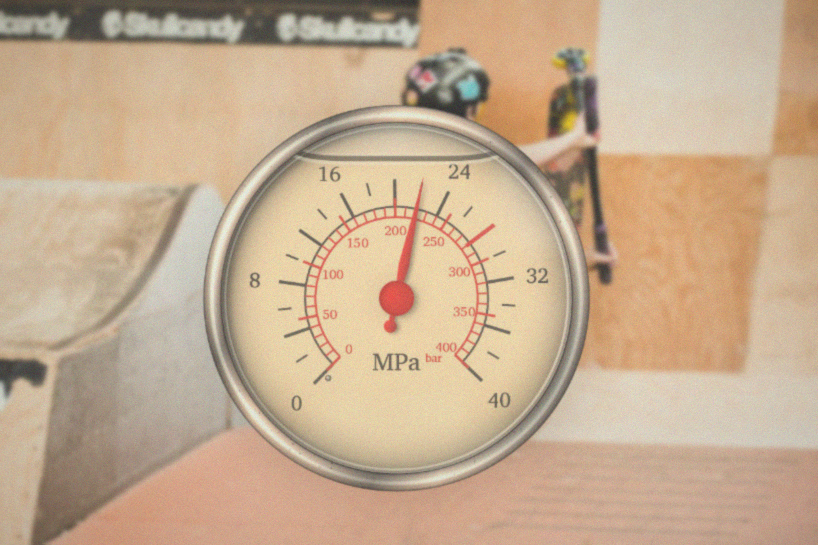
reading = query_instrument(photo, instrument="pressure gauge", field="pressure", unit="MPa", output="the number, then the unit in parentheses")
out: 22 (MPa)
